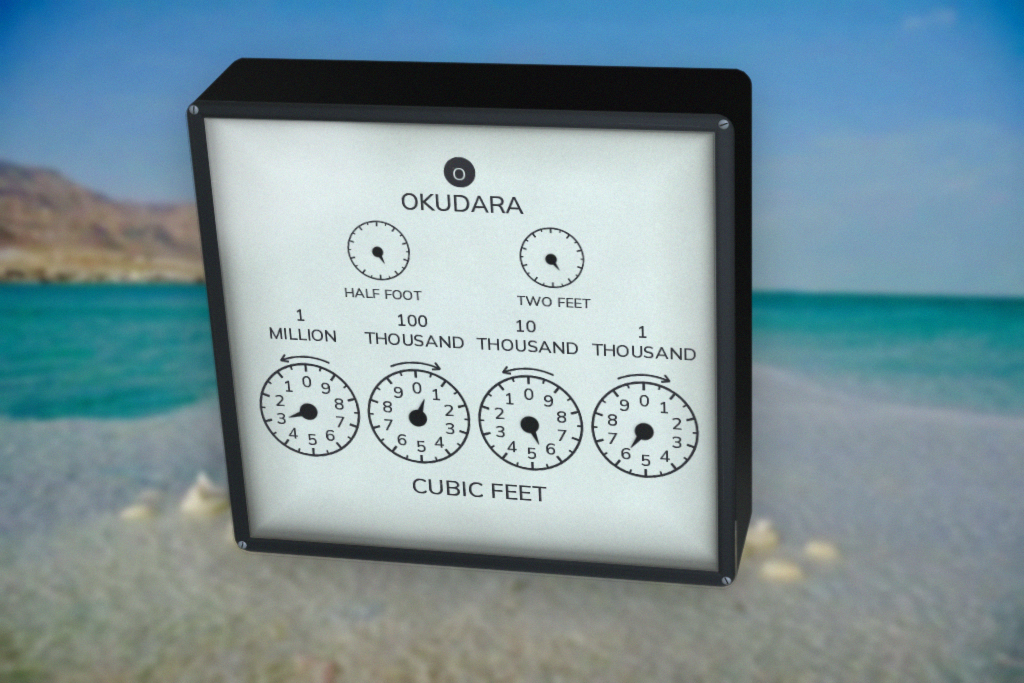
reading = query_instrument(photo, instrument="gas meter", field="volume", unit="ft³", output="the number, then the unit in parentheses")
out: 305600 (ft³)
